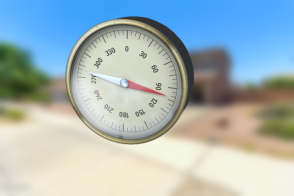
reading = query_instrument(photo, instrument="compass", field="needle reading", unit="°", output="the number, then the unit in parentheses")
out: 100 (°)
